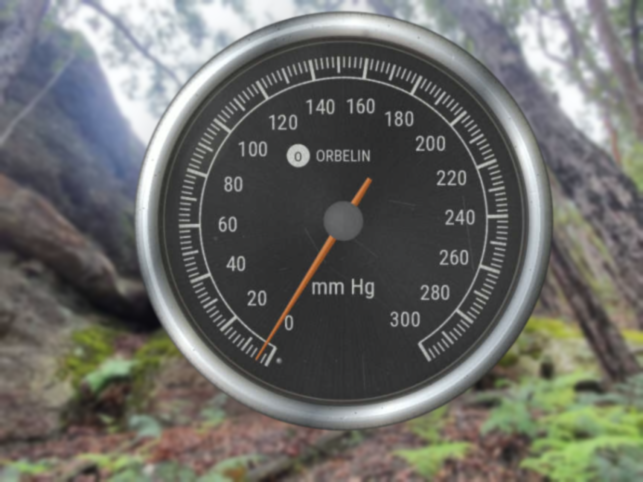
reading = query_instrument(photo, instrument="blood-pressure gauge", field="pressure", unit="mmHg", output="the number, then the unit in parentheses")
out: 4 (mmHg)
